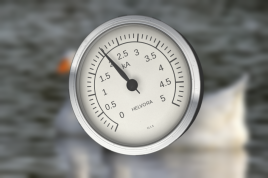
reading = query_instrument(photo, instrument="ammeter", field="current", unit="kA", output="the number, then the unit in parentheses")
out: 2.1 (kA)
